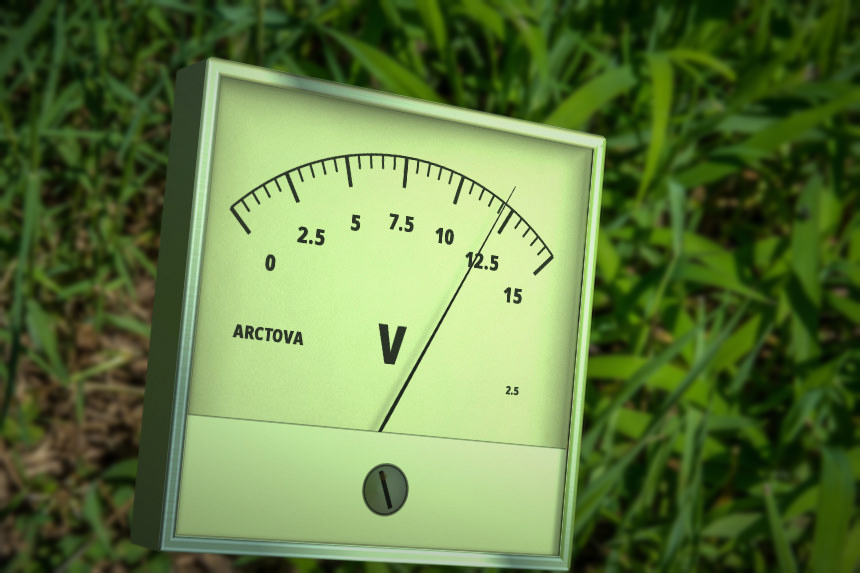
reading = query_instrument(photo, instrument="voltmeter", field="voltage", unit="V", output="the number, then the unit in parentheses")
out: 12 (V)
